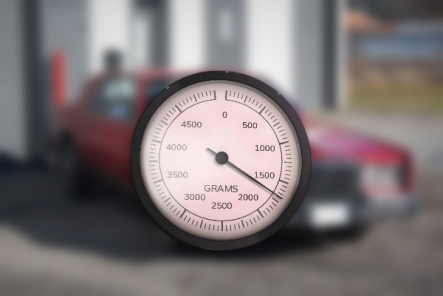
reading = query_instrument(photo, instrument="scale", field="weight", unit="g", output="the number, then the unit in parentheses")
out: 1700 (g)
